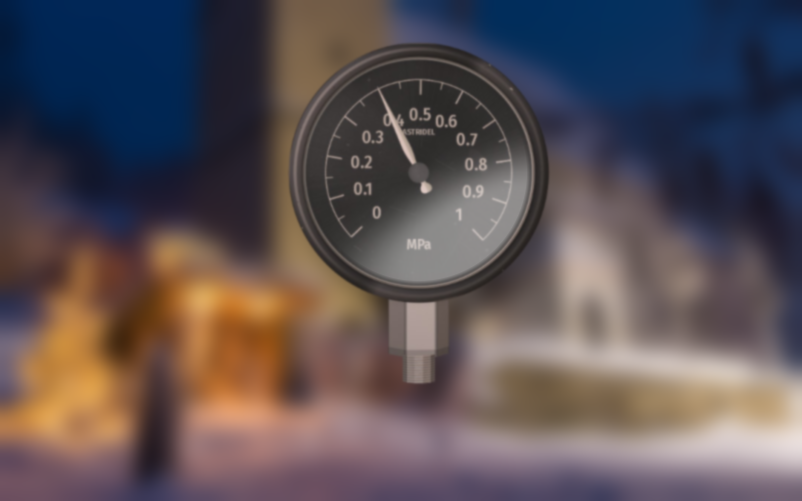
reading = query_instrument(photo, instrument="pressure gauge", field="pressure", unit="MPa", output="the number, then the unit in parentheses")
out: 0.4 (MPa)
